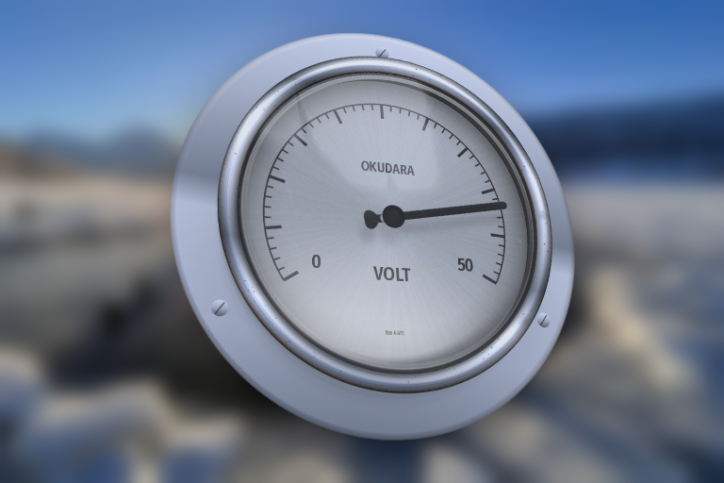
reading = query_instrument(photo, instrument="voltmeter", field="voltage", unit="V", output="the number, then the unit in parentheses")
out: 42 (V)
